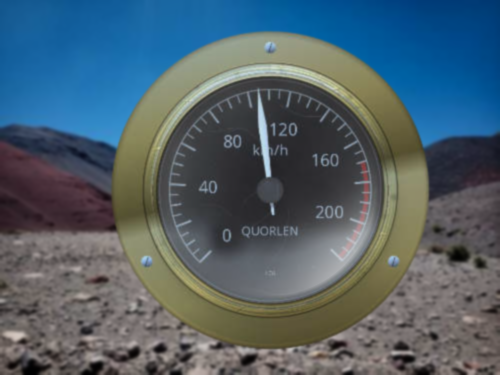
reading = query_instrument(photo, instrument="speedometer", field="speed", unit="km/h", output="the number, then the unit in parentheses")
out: 105 (km/h)
